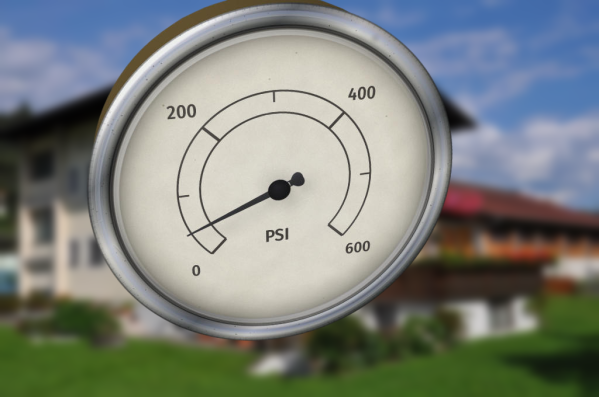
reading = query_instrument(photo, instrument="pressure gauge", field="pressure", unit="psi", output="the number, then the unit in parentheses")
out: 50 (psi)
